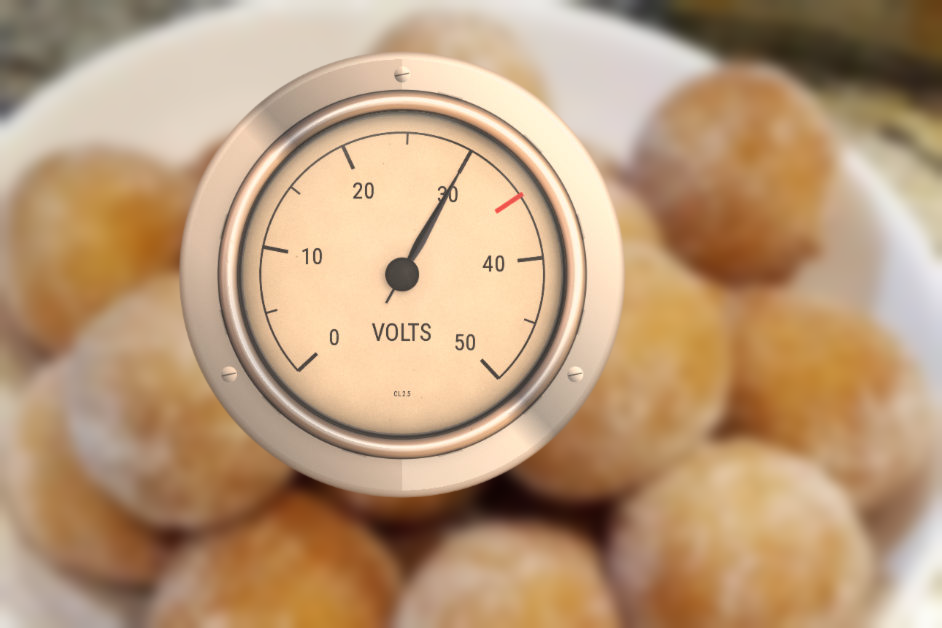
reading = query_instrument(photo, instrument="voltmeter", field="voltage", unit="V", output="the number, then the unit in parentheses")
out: 30 (V)
